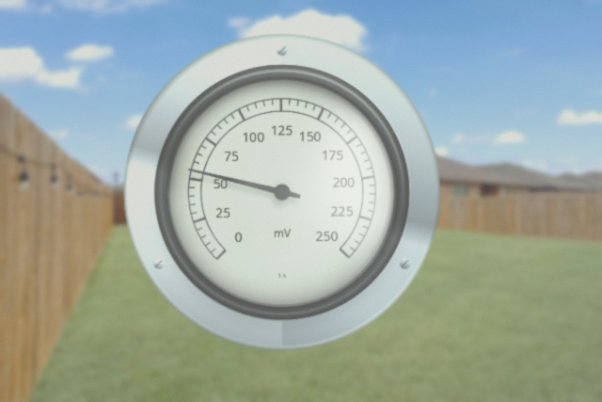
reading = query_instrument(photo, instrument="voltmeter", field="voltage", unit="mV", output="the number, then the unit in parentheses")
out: 55 (mV)
